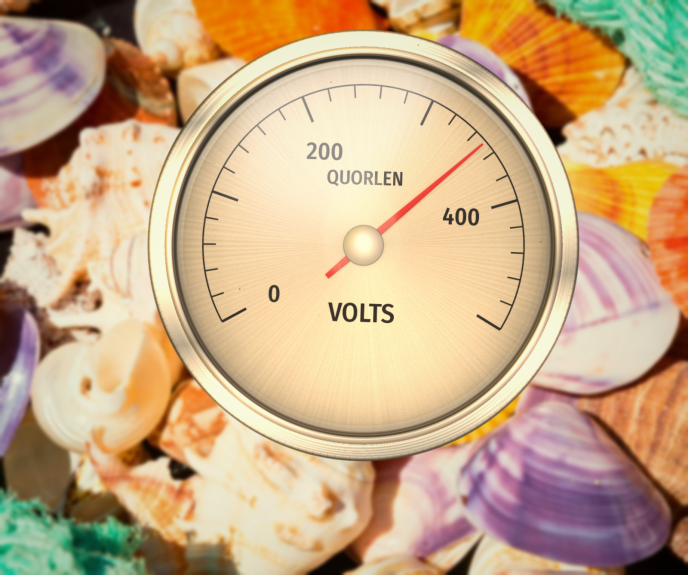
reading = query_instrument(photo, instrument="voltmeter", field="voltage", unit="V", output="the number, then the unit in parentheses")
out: 350 (V)
